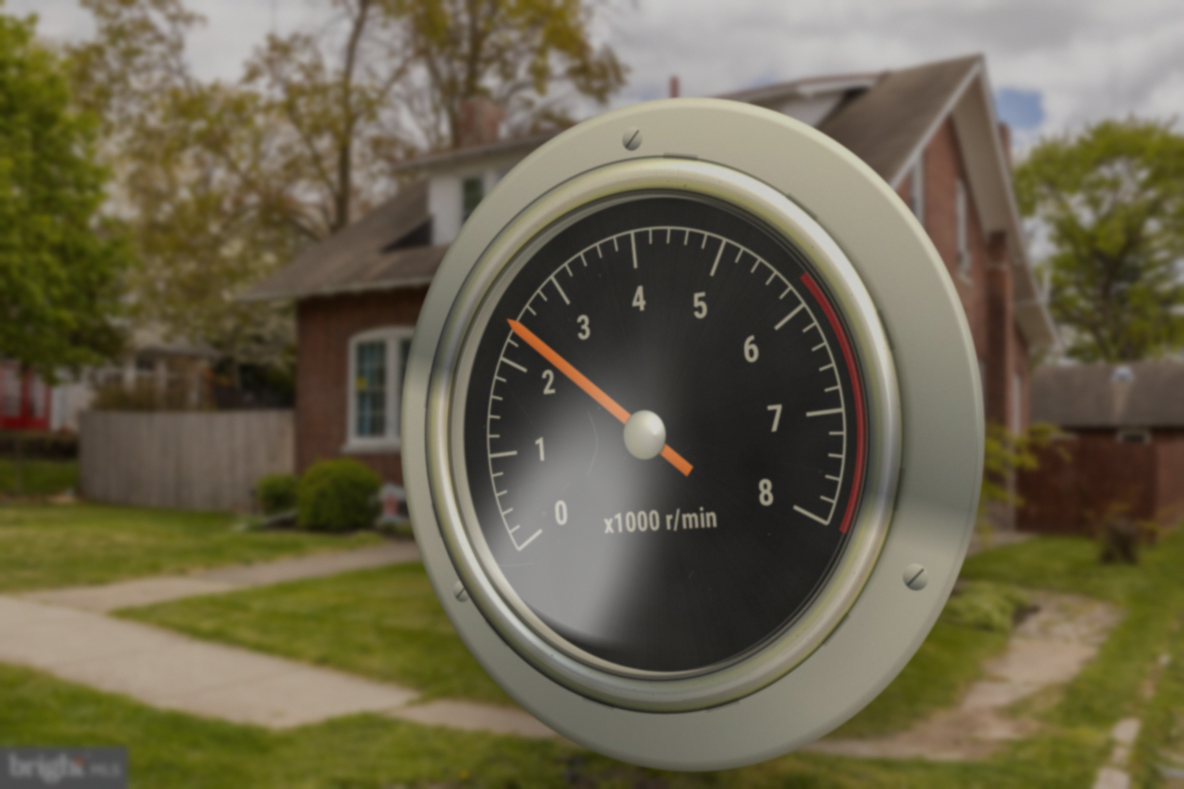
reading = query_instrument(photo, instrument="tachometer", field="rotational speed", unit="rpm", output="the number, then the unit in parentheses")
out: 2400 (rpm)
